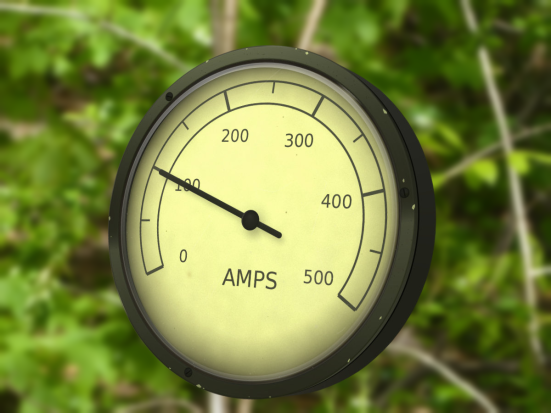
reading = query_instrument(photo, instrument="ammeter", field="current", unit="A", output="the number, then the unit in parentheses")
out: 100 (A)
